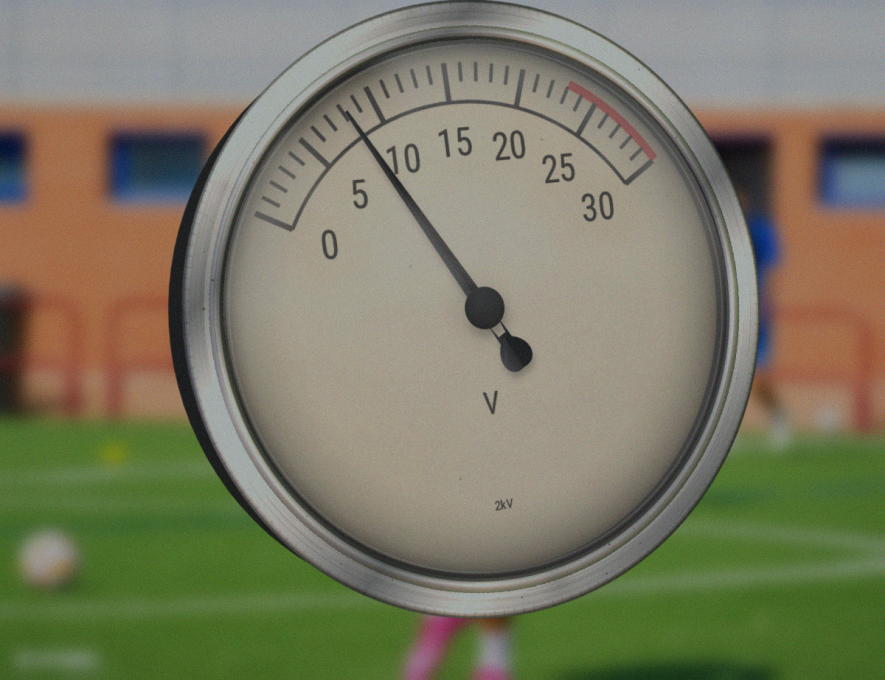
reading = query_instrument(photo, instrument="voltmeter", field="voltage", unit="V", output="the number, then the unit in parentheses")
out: 8 (V)
